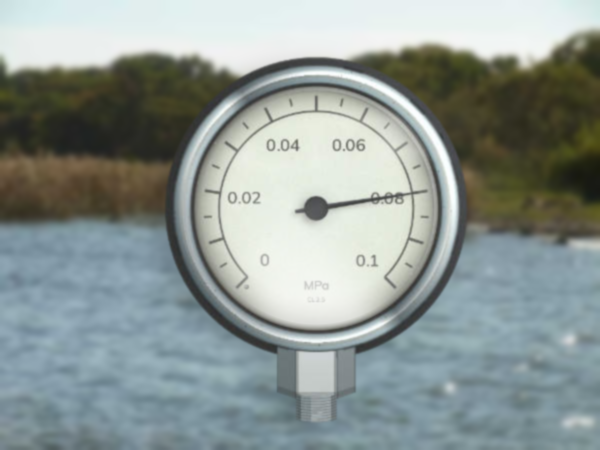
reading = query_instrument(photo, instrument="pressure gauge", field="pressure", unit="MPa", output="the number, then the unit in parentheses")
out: 0.08 (MPa)
